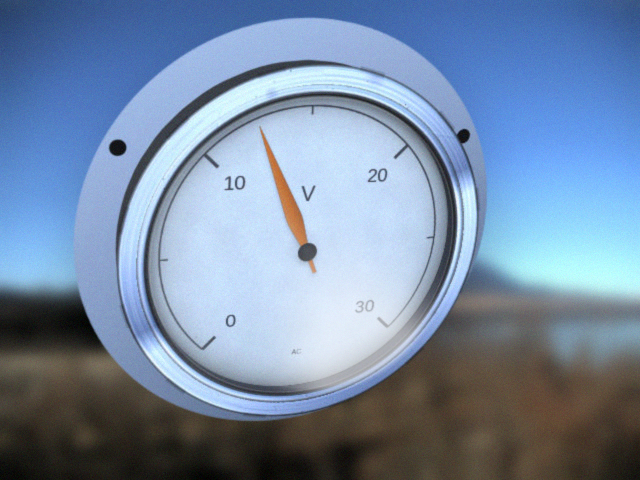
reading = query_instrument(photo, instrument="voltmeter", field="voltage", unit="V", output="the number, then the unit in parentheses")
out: 12.5 (V)
